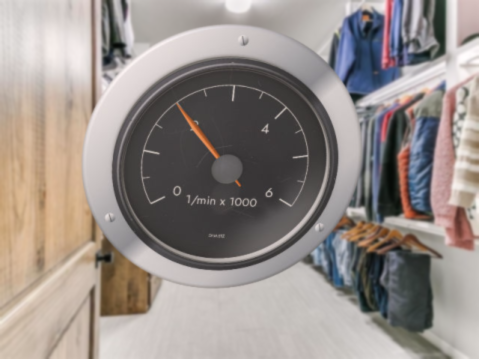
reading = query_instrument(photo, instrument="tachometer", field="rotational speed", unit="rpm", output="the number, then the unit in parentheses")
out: 2000 (rpm)
